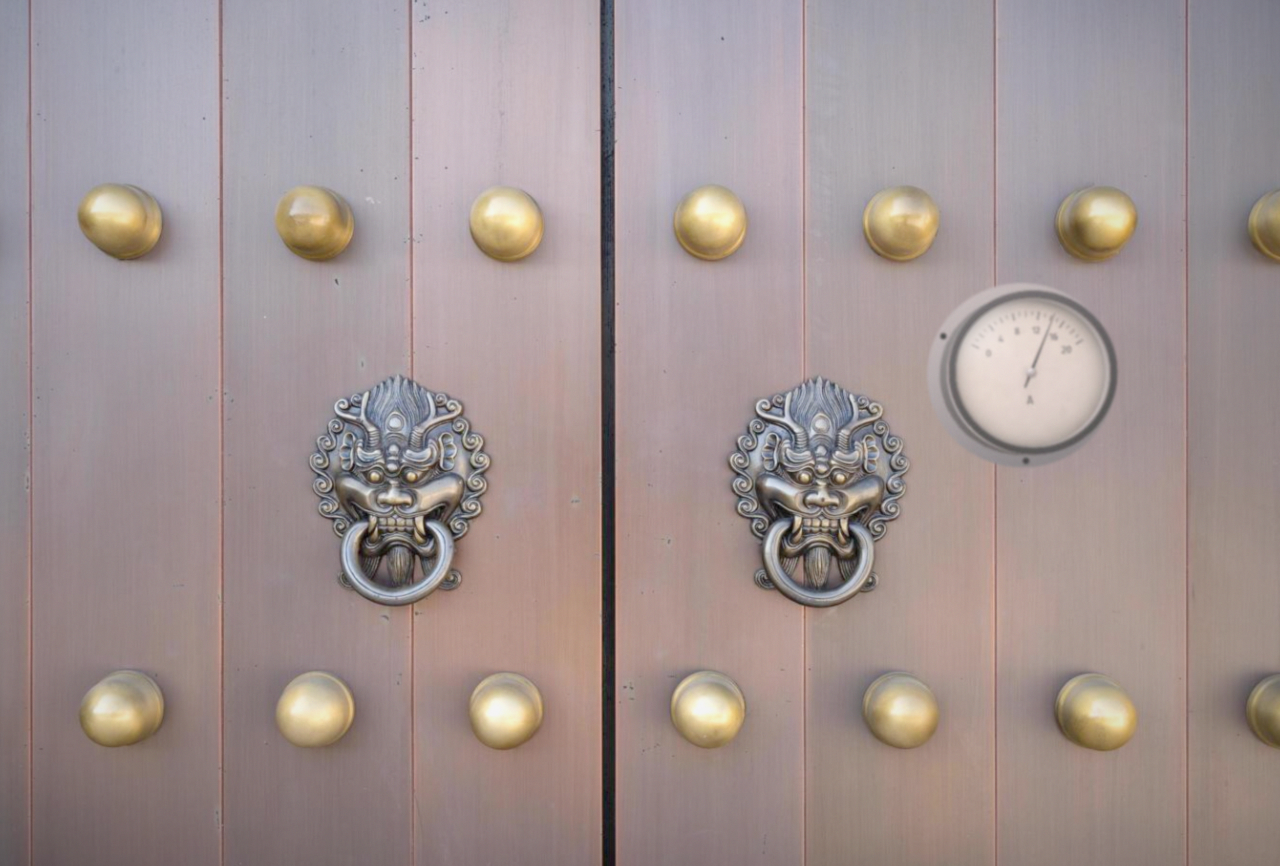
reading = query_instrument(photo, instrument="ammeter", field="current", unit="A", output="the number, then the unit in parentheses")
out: 14 (A)
